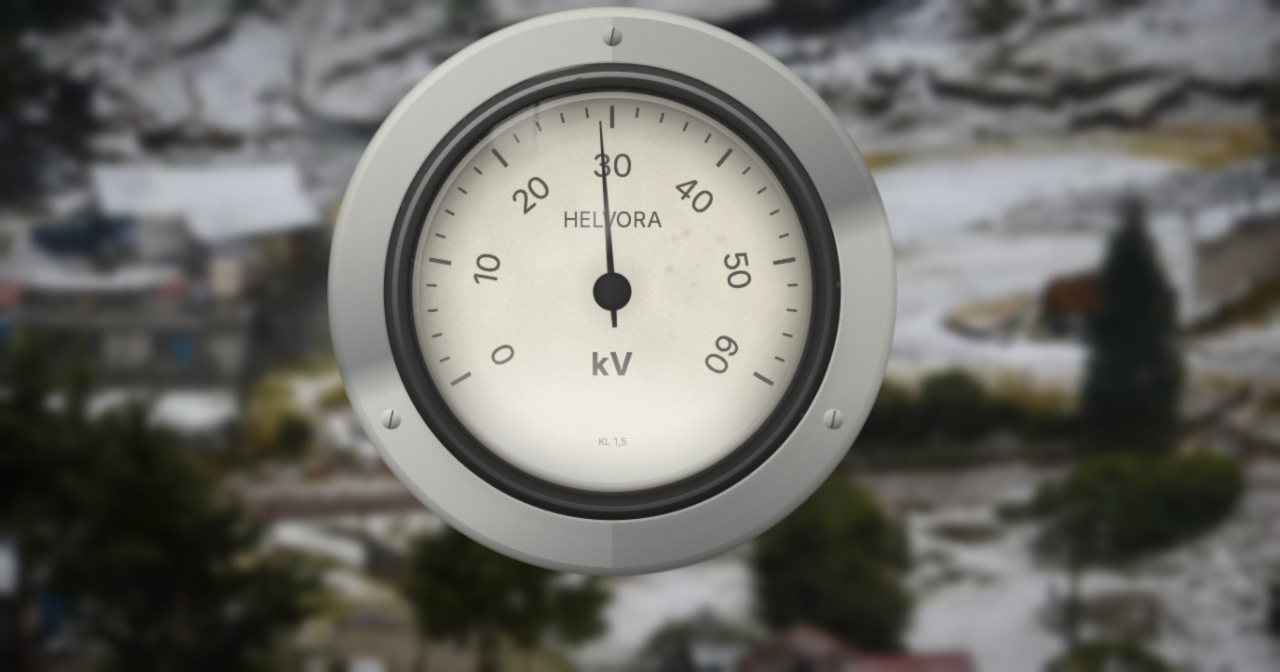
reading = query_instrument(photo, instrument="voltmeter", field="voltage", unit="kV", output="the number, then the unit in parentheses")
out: 29 (kV)
